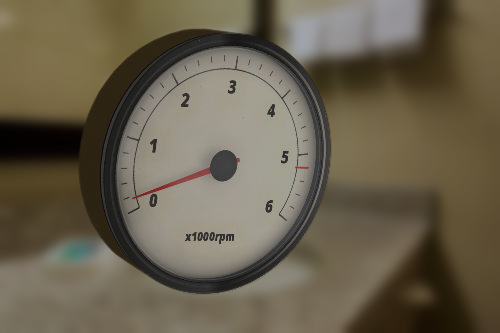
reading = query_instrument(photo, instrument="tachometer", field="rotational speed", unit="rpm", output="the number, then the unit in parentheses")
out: 200 (rpm)
